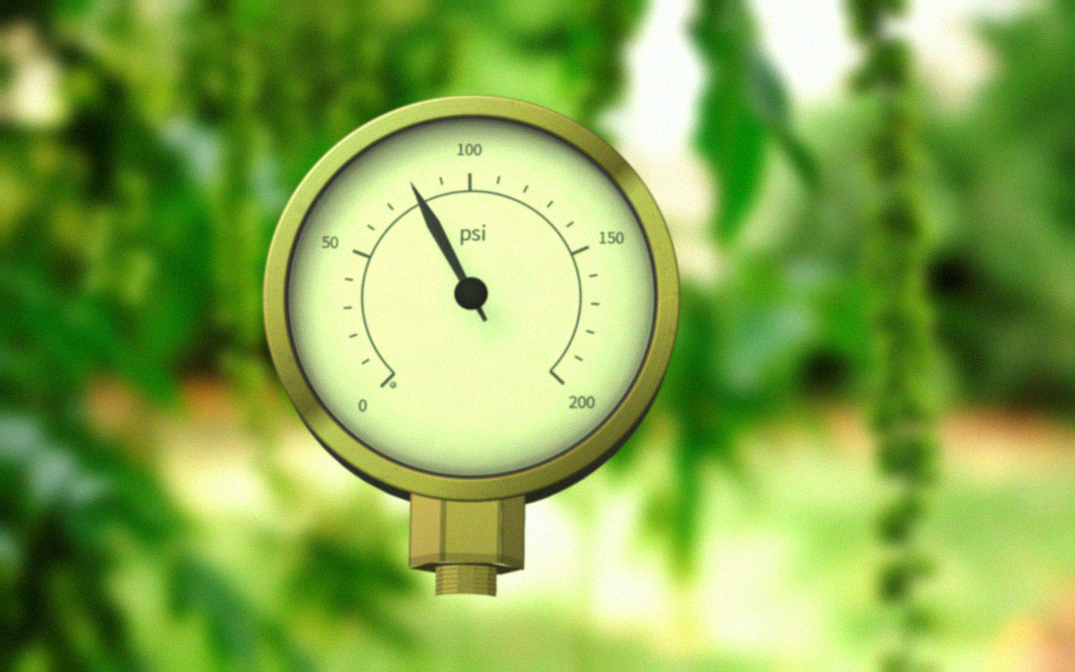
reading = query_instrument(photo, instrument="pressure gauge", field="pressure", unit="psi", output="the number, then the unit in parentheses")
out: 80 (psi)
